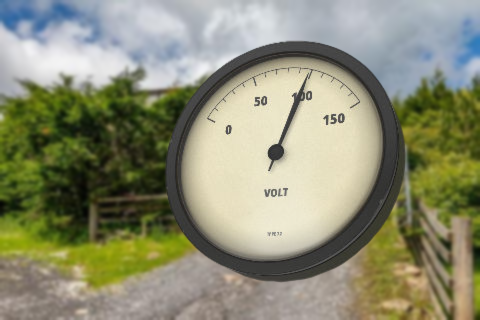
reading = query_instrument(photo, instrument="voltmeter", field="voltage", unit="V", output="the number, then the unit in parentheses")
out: 100 (V)
